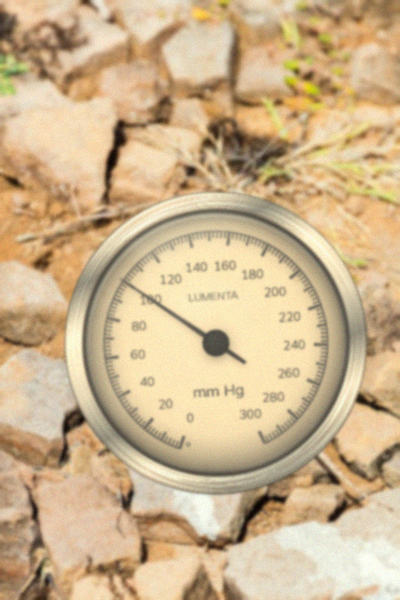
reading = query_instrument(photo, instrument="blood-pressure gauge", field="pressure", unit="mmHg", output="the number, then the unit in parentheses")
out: 100 (mmHg)
